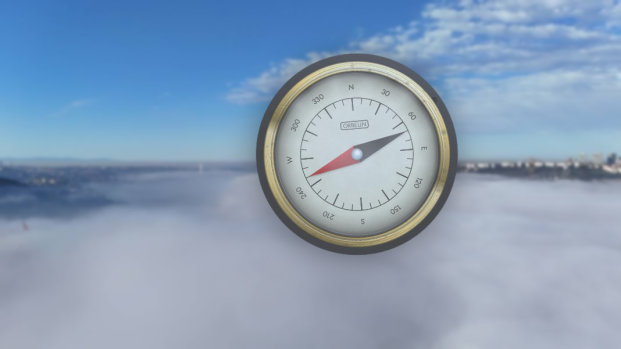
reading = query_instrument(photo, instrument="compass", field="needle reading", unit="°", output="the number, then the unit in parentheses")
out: 250 (°)
